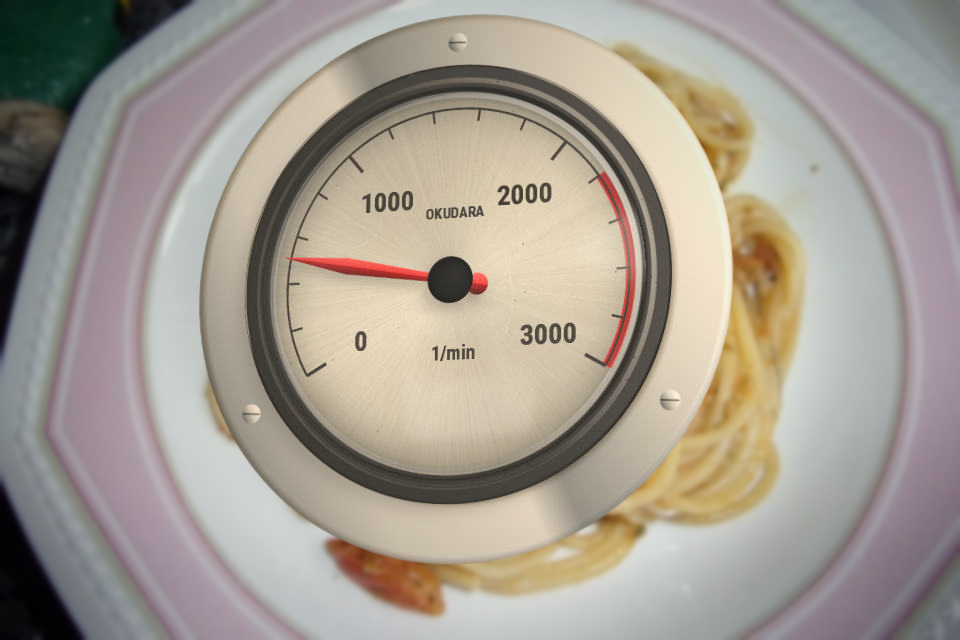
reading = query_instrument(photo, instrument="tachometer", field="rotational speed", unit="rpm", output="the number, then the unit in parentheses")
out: 500 (rpm)
